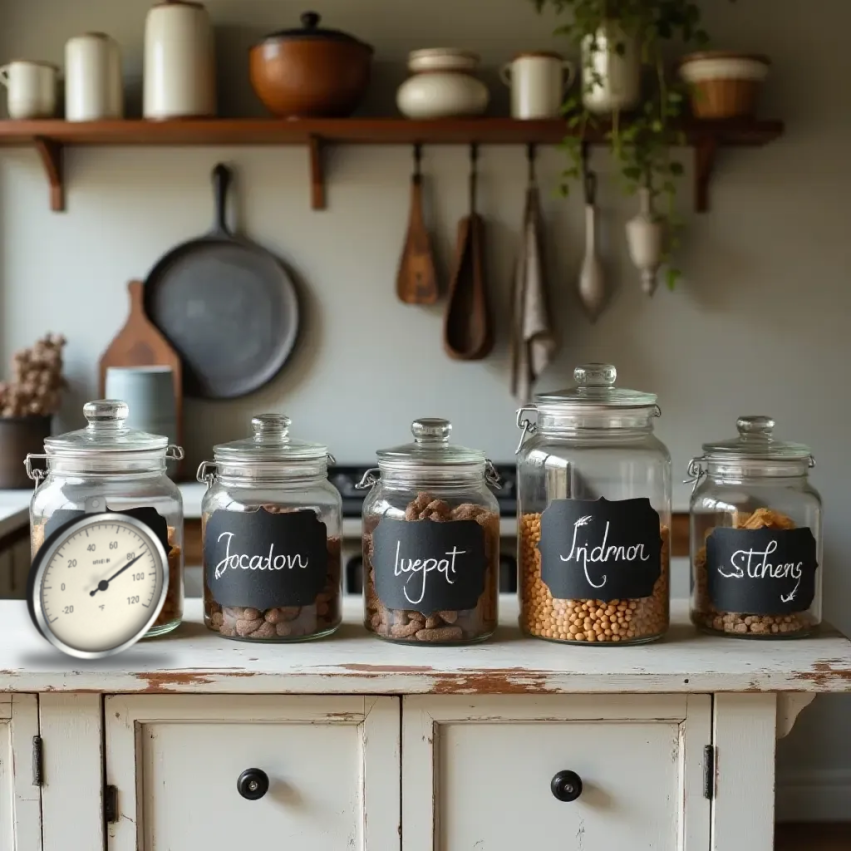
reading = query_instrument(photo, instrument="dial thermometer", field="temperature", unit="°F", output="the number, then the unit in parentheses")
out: 84 (°F)
